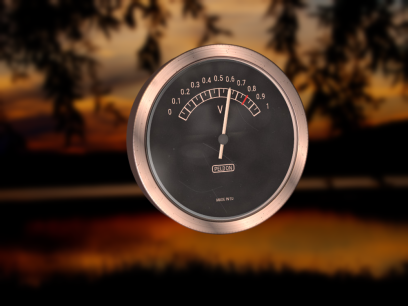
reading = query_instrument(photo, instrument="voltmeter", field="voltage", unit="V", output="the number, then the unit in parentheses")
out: 0.6 (V)
